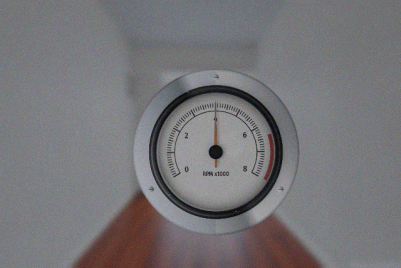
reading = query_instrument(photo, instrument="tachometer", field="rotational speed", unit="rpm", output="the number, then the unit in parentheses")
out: 4000 (rpm)
